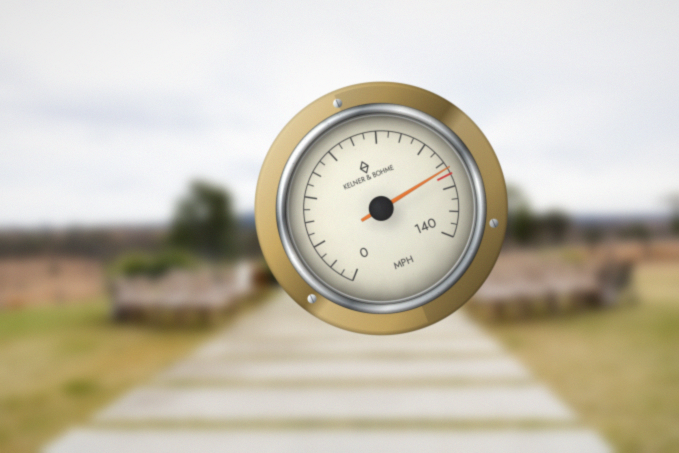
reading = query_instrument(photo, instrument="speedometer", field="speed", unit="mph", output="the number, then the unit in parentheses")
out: 112.5 (mph)
